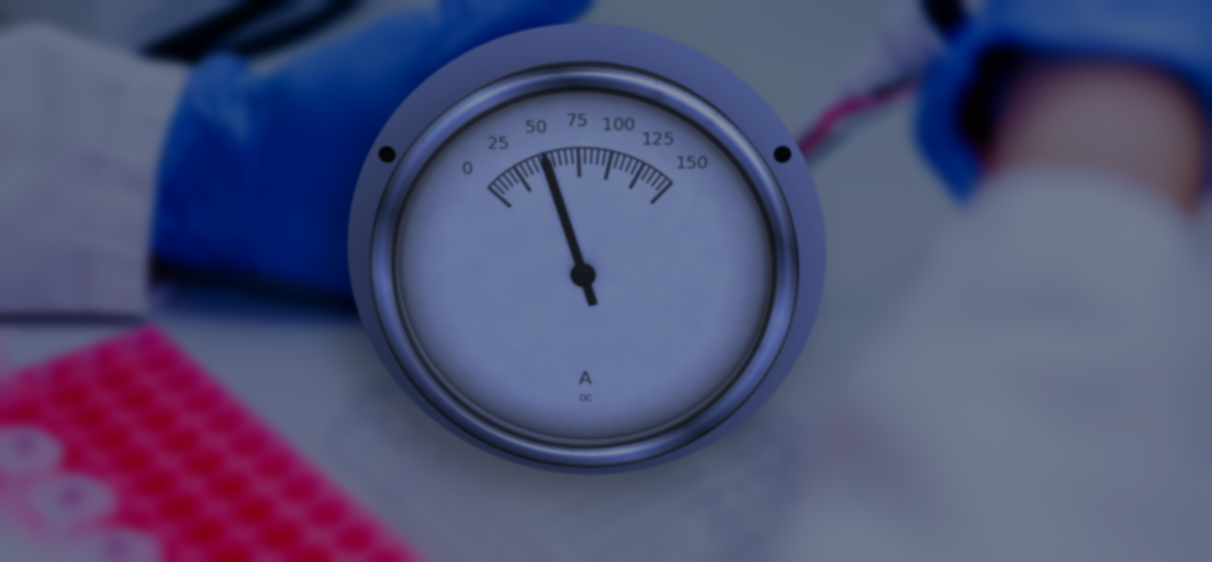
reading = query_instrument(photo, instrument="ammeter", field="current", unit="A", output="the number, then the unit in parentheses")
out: 50 (A)
